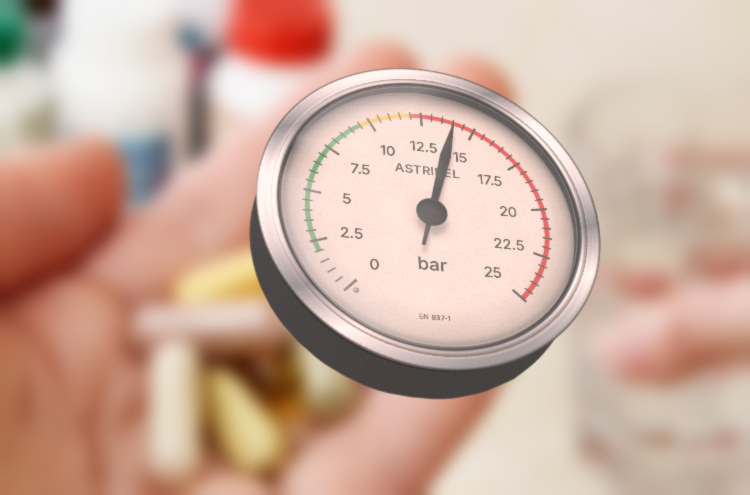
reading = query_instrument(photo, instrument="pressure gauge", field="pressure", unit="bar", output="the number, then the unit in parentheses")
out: 14 (bar)
